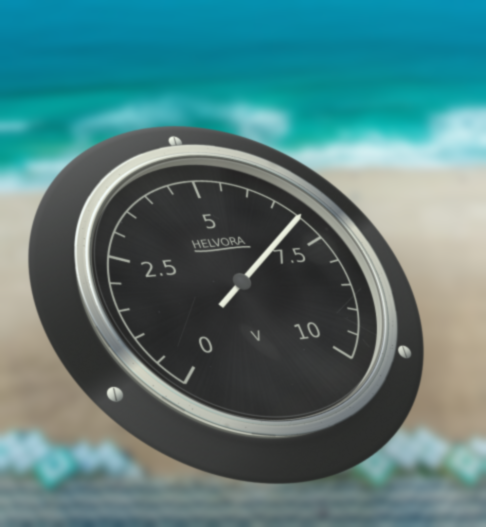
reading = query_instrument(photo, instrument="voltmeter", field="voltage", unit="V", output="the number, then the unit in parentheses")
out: 7 (V)
